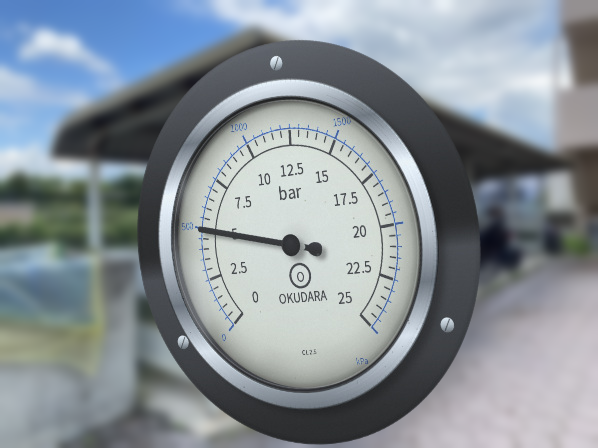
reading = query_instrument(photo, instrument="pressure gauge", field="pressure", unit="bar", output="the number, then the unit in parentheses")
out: 5 (bar)
